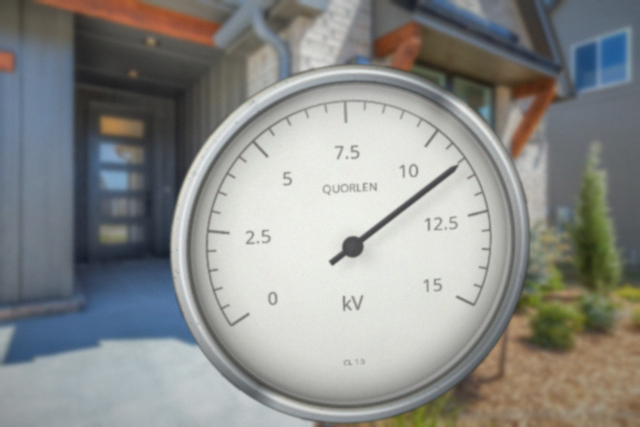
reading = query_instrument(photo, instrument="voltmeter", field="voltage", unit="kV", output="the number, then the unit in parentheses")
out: 11 (kV)
